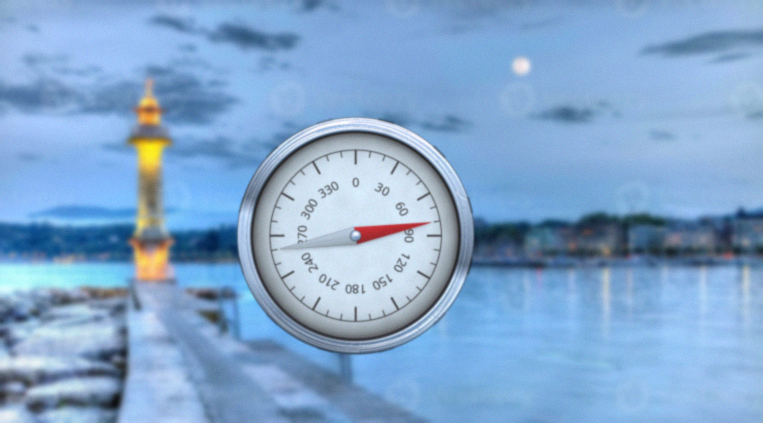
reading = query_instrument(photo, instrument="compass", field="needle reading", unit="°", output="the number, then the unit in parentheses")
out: 80 (°)
